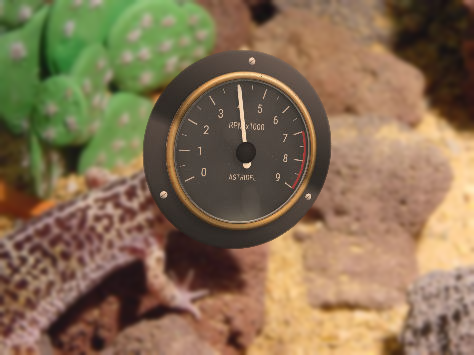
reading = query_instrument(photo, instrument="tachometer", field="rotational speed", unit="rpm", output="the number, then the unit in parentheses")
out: 4000 (rpm)
